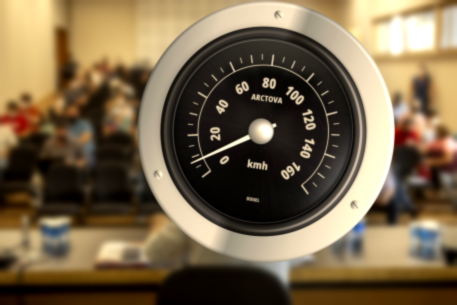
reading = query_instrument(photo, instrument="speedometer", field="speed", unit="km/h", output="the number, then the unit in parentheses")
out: 7.5 (km/h)
